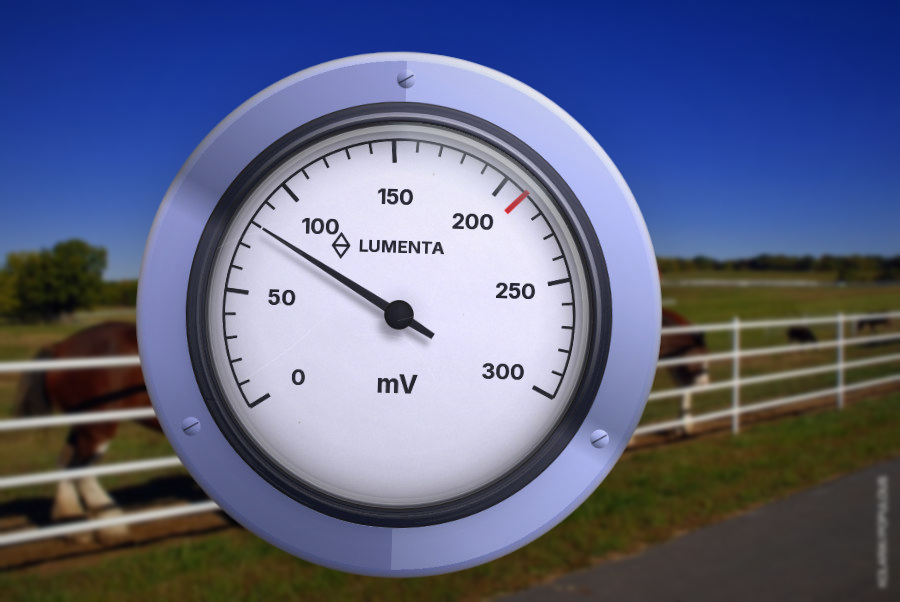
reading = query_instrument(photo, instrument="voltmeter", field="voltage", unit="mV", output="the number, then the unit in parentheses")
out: 80 (mV)
